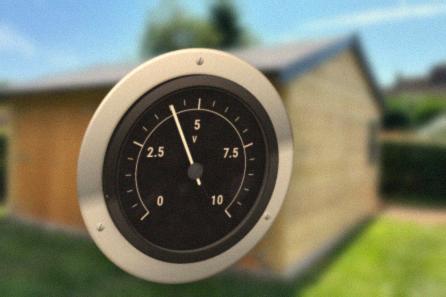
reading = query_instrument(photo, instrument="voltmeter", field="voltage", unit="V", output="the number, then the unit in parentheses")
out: 4 (V)
